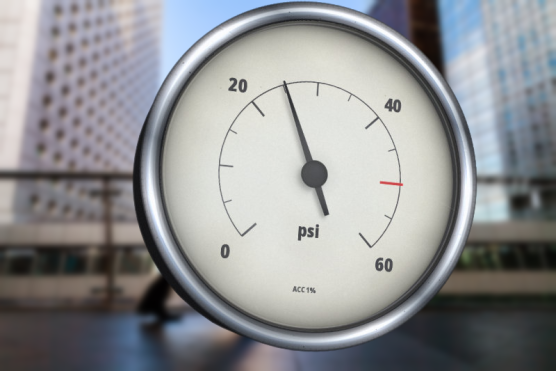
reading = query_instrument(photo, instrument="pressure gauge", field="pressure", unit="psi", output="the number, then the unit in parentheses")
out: 25 (psi)
